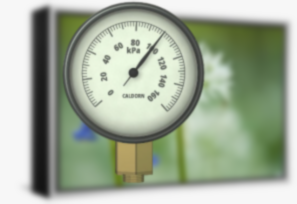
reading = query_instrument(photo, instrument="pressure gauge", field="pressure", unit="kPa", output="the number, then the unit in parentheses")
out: 100 (kPa)
